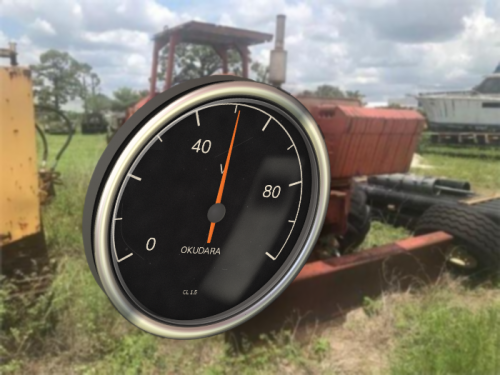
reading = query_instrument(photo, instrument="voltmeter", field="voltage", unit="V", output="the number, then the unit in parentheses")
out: 50 (V)
